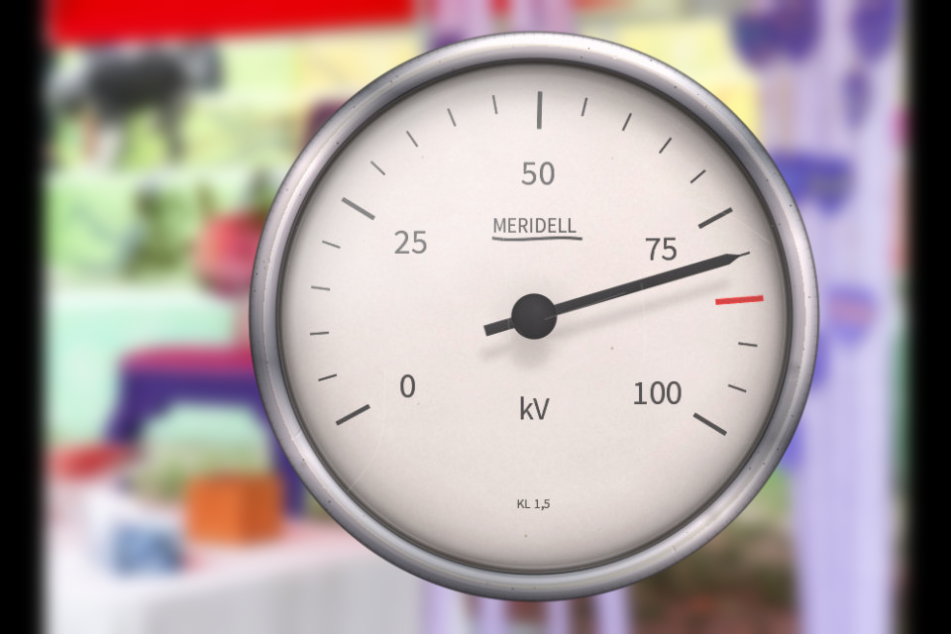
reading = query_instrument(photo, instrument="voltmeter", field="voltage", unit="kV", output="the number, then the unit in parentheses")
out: 80 (kV)
